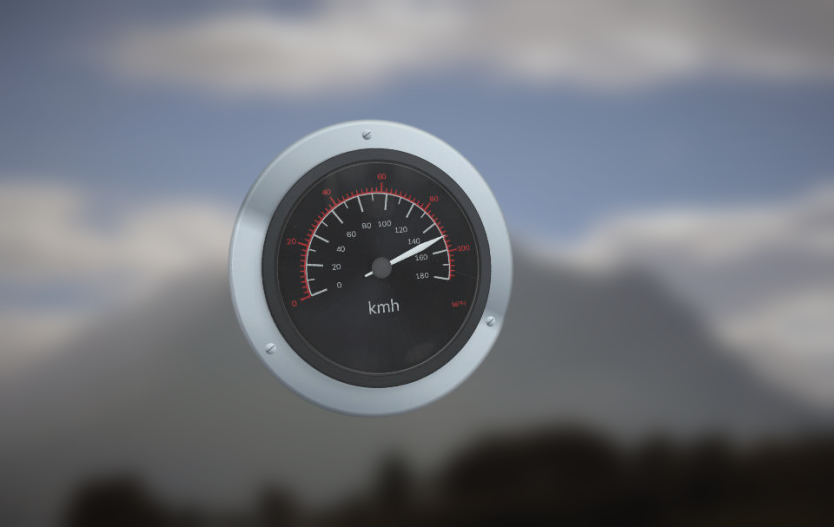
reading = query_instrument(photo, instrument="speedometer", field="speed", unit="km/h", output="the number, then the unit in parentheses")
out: 150 (km/h)
